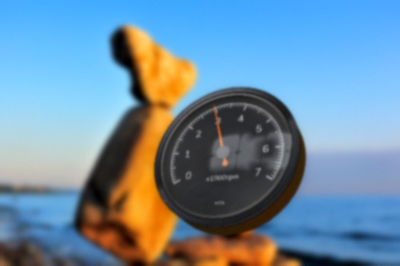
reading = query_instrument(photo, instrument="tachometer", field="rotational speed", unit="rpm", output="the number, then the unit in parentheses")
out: 3000 (rpm)
